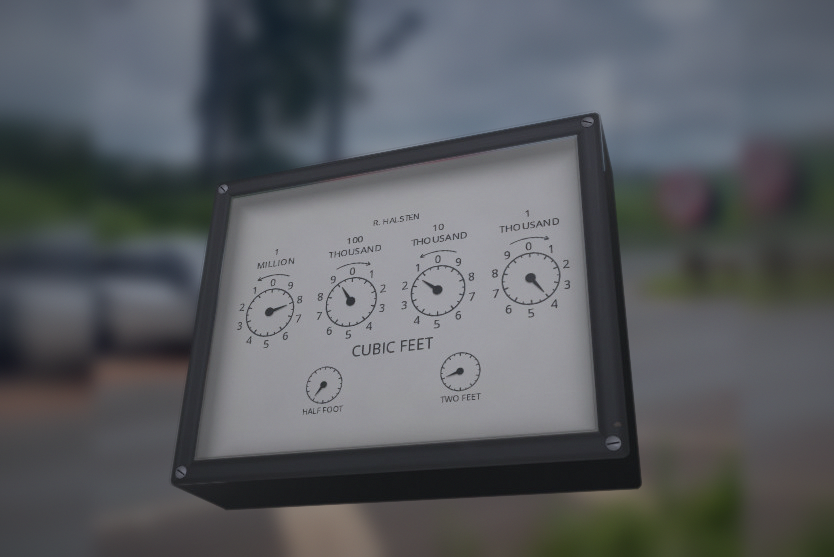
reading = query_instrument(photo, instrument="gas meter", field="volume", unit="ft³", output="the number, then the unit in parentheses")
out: 791400 (ft³)
